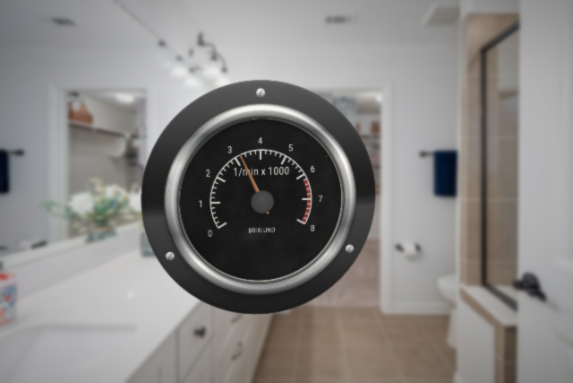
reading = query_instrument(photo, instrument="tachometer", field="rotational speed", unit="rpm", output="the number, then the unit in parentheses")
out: 3200 (rpm)
